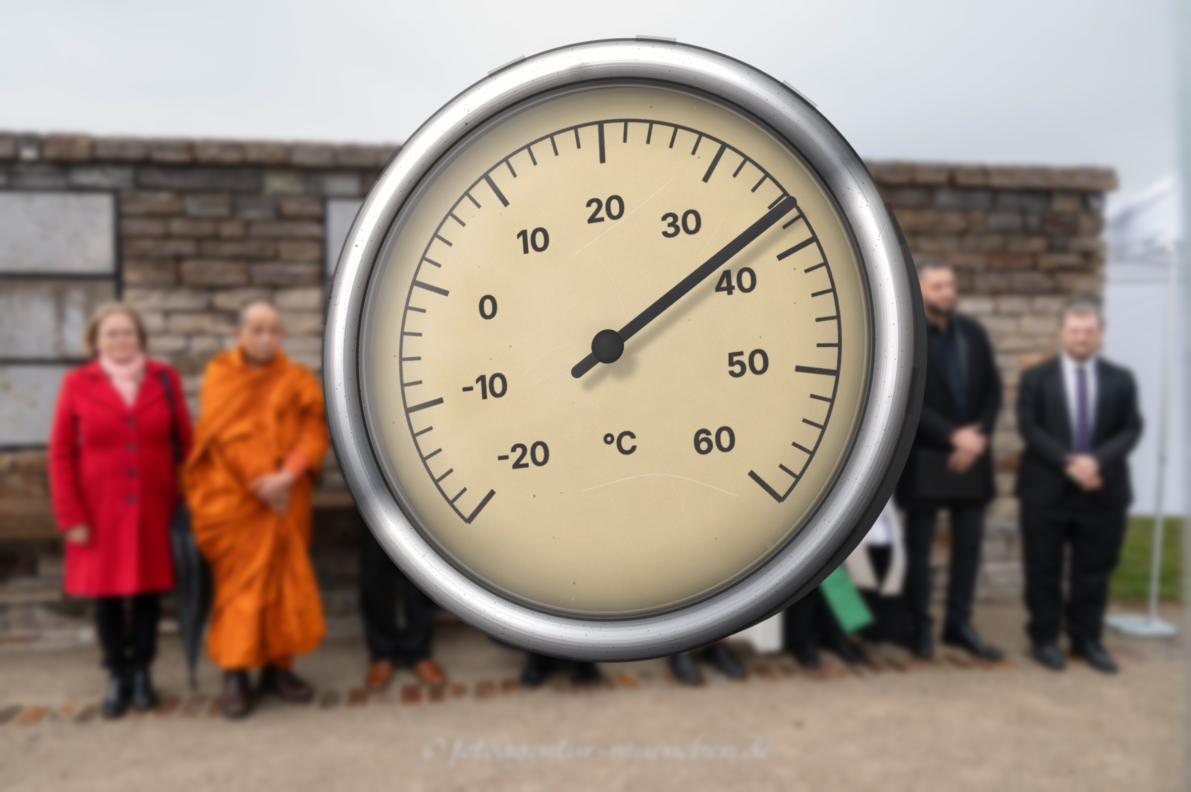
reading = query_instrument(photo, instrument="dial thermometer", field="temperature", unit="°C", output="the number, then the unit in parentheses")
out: 37 (°C)
